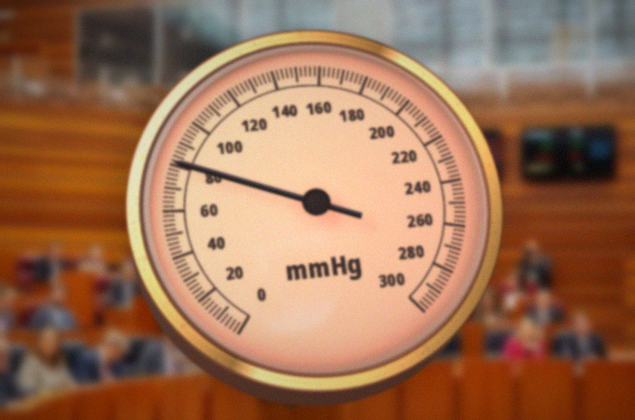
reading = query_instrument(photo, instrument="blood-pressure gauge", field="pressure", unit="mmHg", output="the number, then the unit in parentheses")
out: 80 (mmHg)
